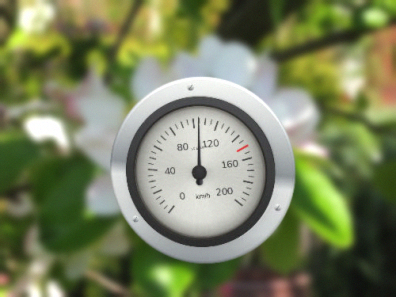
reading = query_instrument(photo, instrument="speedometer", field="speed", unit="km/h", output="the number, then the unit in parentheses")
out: 105 (km/h)
